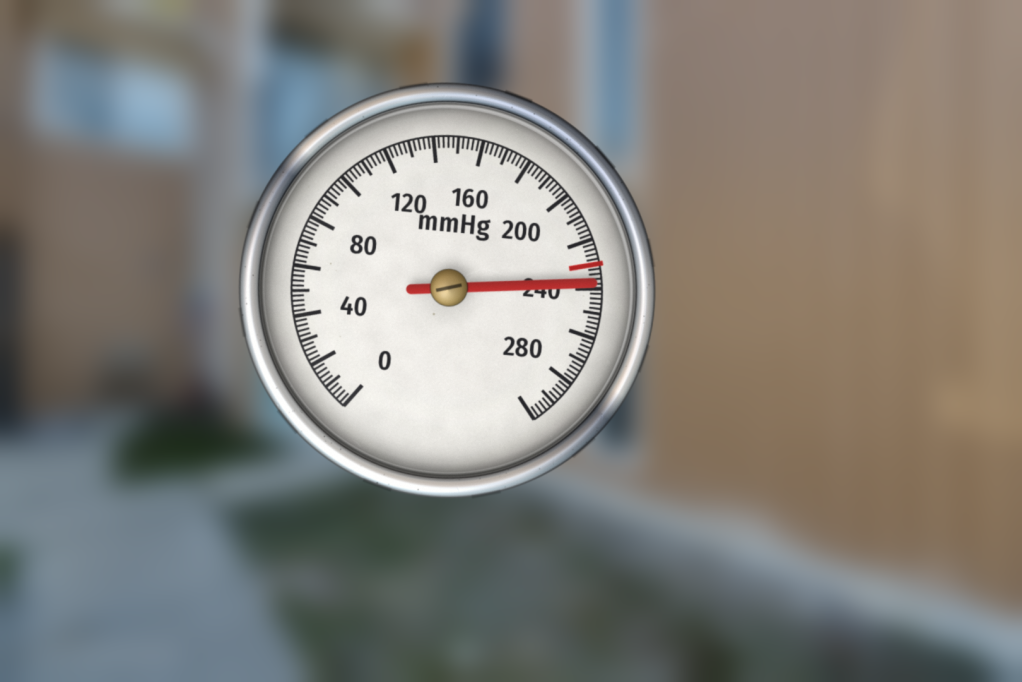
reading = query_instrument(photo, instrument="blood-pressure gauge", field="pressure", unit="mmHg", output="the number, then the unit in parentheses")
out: 238 (mmHg)
